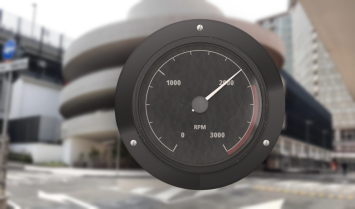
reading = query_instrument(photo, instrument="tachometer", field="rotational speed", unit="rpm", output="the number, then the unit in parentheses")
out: 2000 (rpm)
